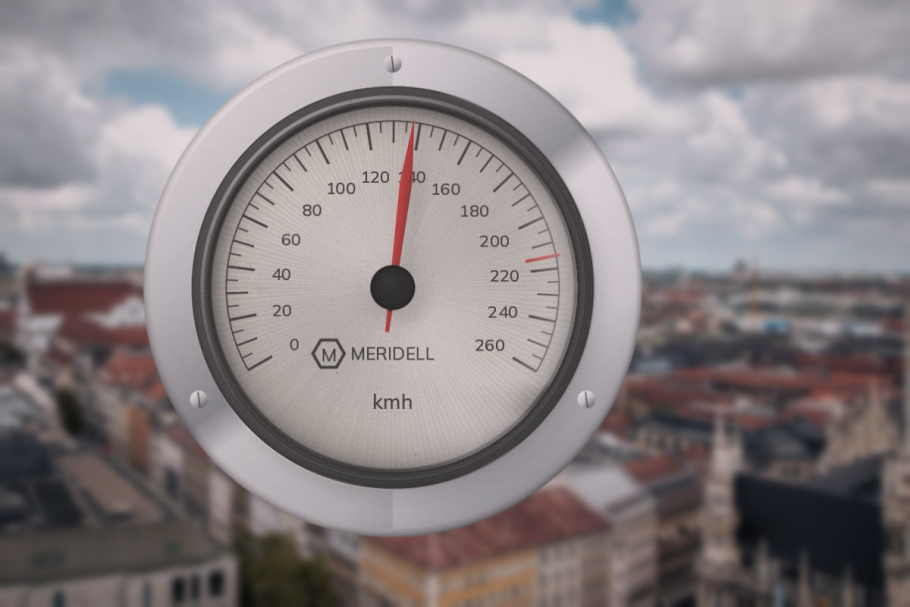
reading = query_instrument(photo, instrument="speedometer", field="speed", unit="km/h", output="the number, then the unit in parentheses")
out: 137.5 (km/h)
